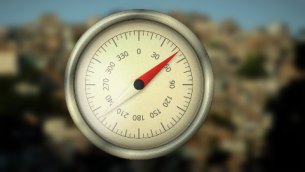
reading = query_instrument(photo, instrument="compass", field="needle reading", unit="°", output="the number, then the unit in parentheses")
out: 50 (°)
